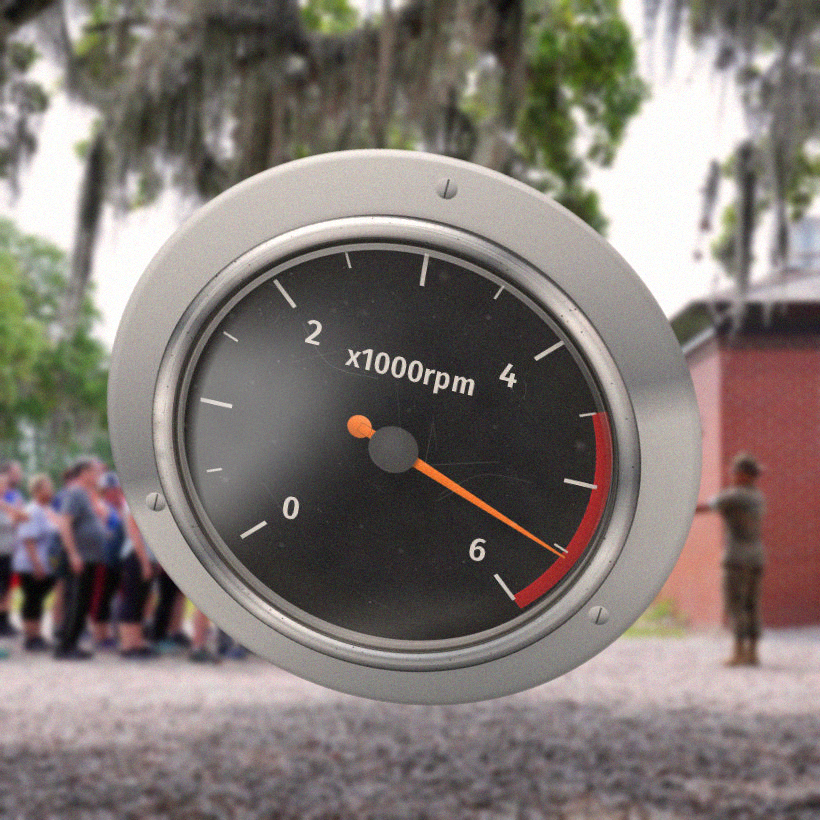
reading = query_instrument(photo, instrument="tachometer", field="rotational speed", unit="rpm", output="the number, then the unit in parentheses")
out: 5500 (rpm)
